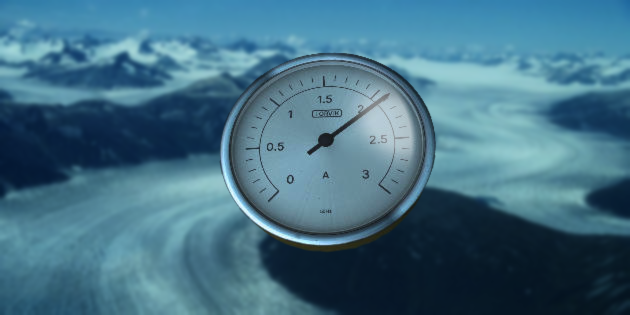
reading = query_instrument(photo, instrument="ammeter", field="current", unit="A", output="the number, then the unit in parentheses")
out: 2.1 (A)
